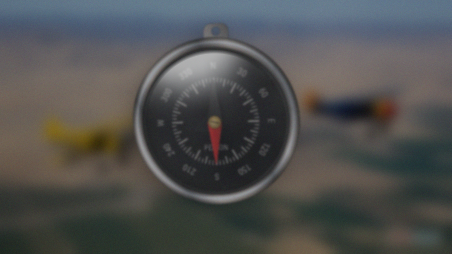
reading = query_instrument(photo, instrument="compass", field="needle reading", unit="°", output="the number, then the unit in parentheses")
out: 180 (°)
